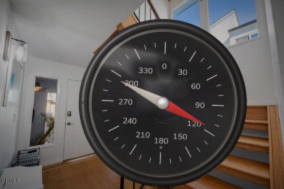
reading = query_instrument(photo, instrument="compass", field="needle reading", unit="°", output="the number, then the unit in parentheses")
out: 115 (°)
